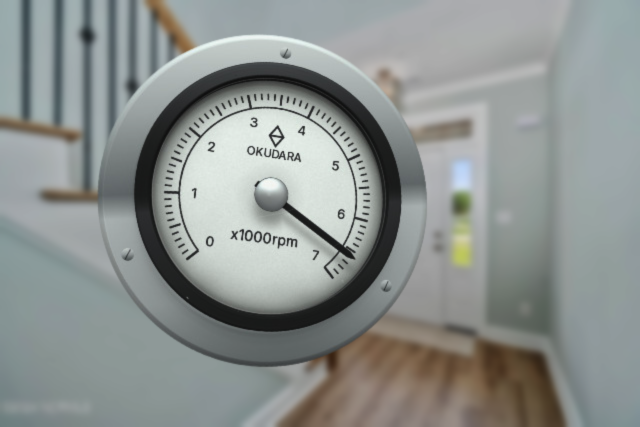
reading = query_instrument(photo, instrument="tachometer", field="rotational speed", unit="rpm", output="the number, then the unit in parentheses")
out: 6600 (rpm)
